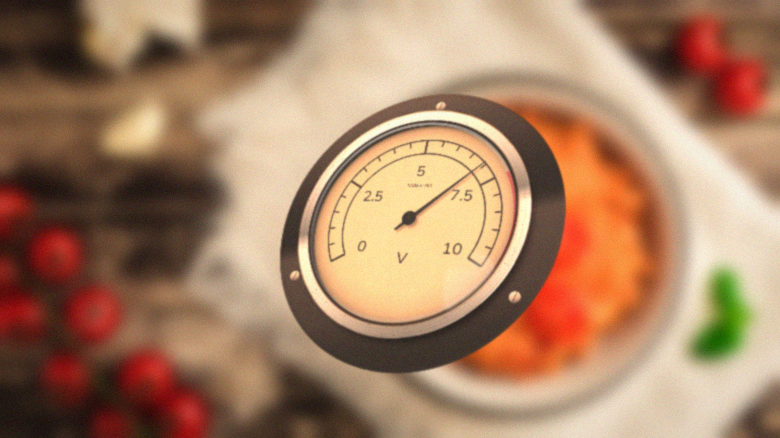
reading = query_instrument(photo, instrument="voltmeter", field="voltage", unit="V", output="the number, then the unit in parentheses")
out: 7 (V)
